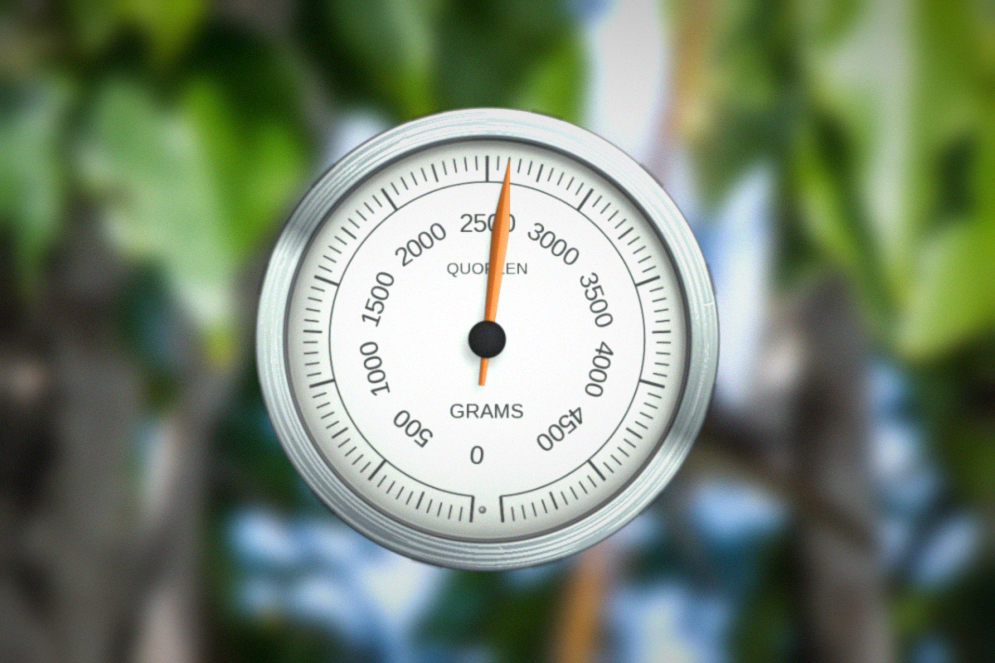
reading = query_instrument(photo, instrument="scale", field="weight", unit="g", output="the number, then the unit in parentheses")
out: 2600 (g)
